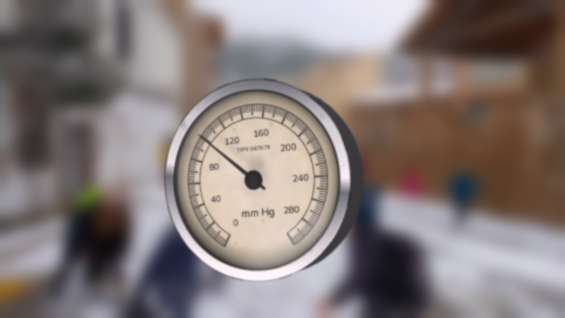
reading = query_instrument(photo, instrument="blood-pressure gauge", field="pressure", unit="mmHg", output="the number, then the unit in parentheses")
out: 100 (mmHg)
